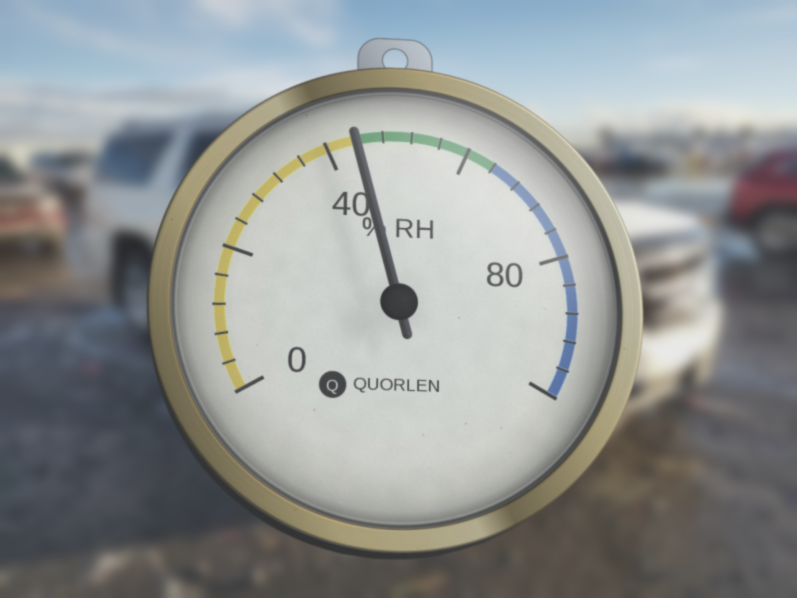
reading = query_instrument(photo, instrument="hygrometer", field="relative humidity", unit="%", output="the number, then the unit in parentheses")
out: 44 (%)
